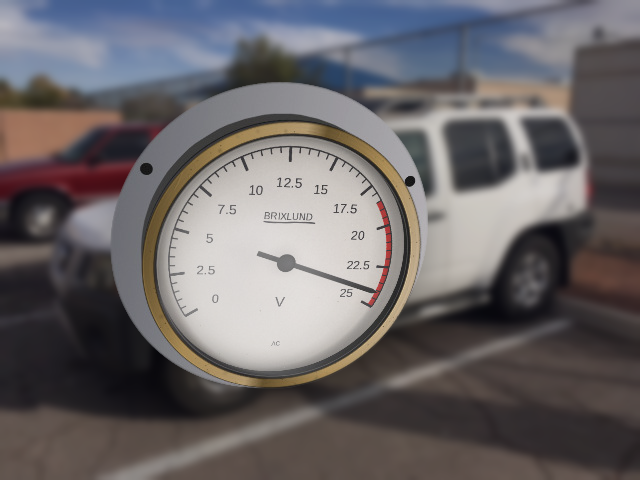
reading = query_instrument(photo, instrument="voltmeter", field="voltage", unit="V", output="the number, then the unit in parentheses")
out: 24 (V)
